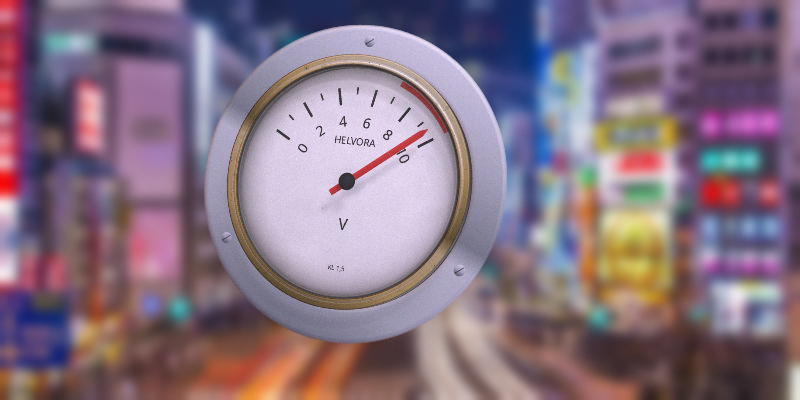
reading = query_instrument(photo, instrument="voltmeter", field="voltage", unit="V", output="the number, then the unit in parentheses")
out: 9.5 (V)
